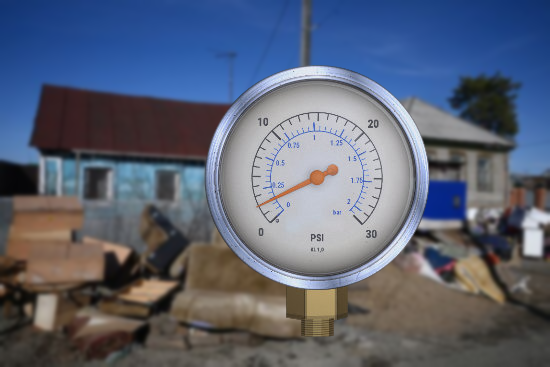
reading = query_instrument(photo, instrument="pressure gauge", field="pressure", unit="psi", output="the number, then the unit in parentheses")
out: 2 (psi)
